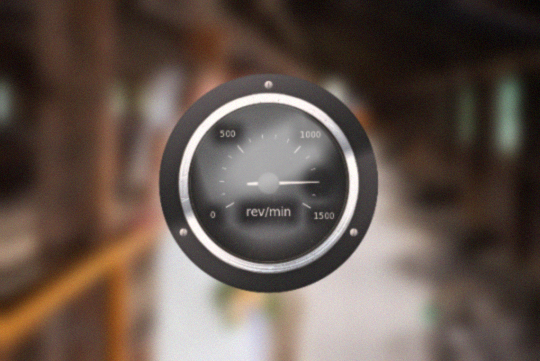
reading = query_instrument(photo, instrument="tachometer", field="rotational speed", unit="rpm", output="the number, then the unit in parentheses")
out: 1300 (rpm)
